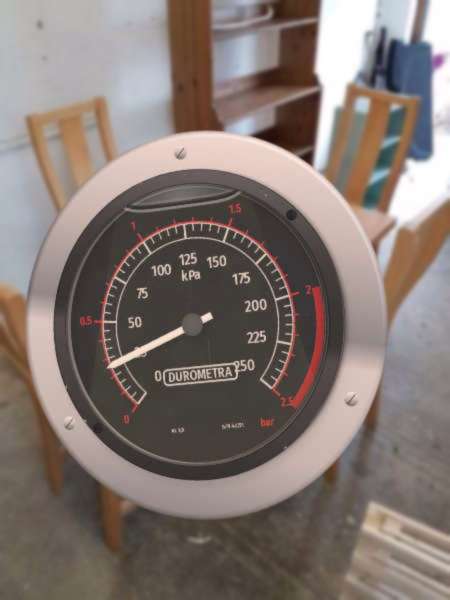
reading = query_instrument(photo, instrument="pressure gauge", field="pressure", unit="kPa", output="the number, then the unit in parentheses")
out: 25 (kPa)
